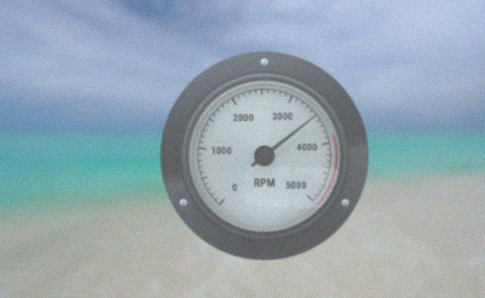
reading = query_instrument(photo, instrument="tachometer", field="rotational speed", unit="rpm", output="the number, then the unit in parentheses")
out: 3500 (rpm)
